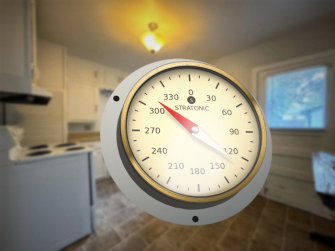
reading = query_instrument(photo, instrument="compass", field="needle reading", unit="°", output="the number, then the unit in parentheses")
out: 310 (°)
